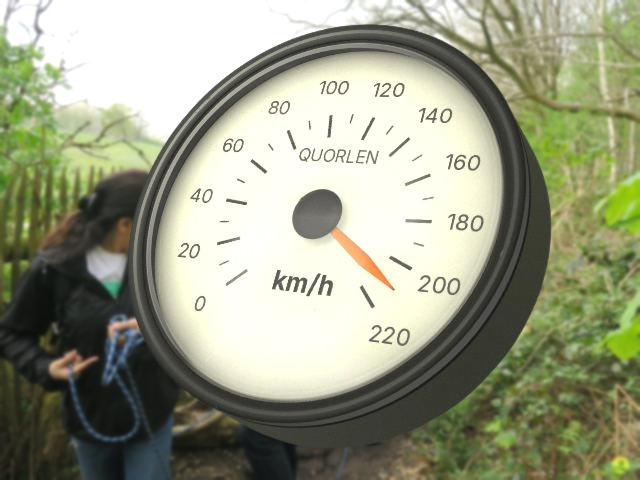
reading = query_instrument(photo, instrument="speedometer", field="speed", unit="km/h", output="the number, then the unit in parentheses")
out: 210 (km/h)
